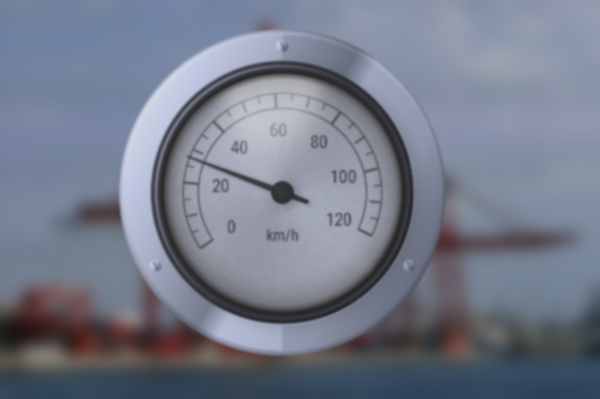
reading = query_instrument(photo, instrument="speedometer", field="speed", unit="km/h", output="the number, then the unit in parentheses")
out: 27.5 (km/h)
